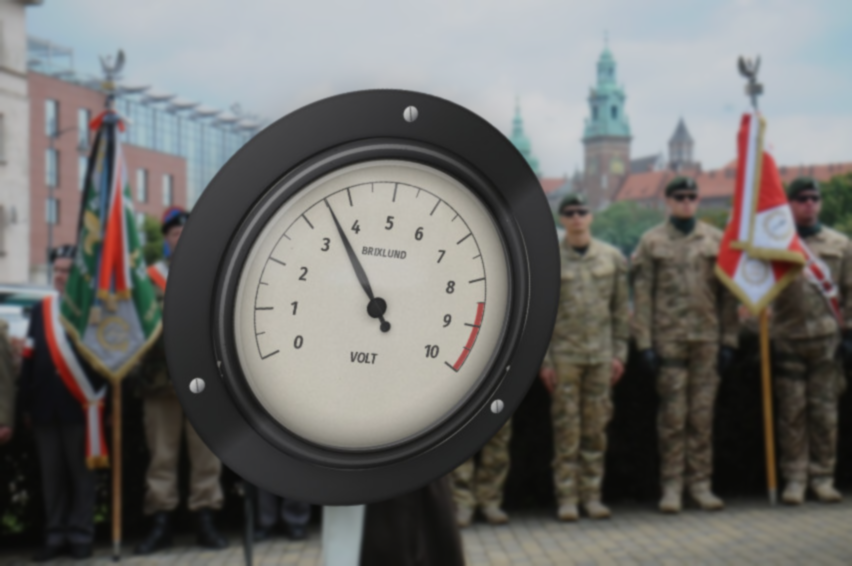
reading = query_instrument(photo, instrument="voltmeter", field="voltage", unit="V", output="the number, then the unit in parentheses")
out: 3.5 (V)
